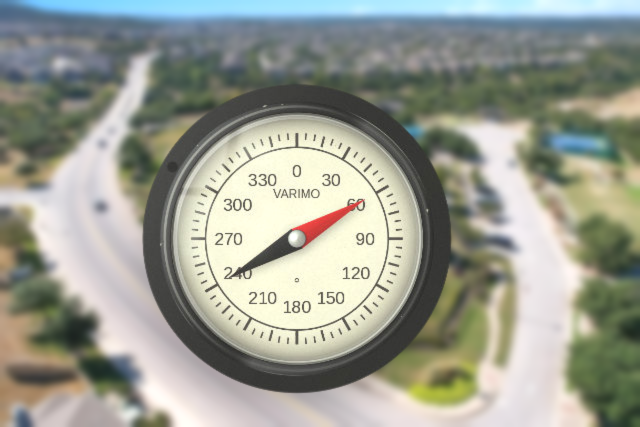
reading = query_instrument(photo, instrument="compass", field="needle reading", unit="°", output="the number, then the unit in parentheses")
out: 60 (°)
